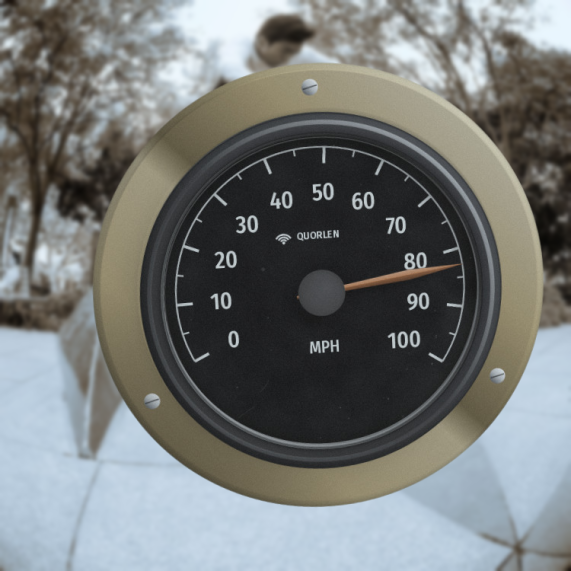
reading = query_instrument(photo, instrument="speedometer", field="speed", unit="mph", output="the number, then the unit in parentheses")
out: 82.5 (mph)
